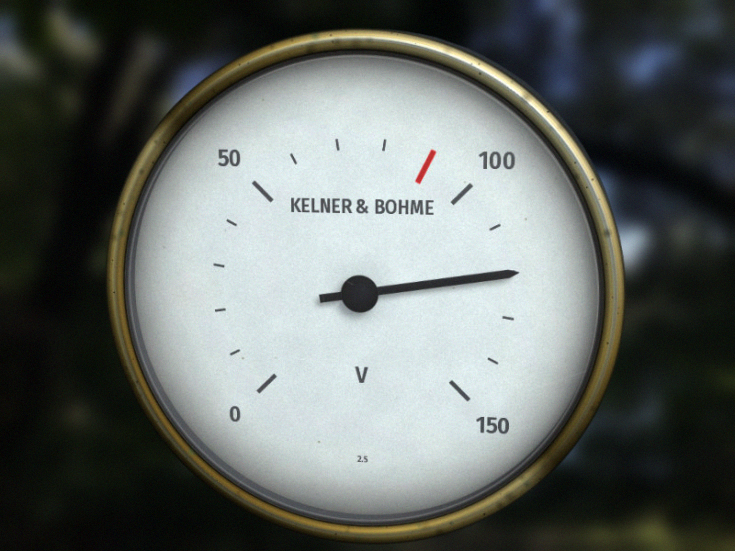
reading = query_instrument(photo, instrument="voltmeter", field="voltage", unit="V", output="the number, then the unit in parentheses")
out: 120 (V)
